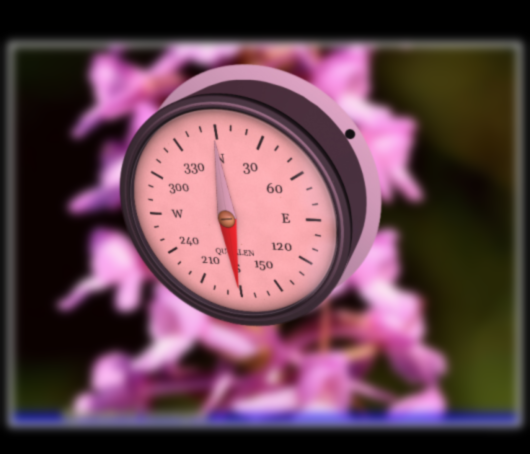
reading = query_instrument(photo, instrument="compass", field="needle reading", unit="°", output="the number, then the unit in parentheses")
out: 180 (°)
